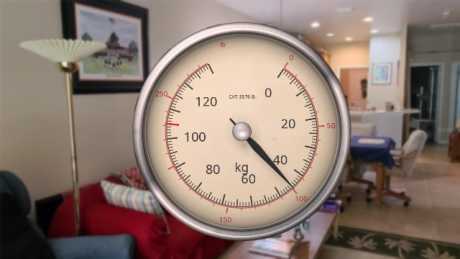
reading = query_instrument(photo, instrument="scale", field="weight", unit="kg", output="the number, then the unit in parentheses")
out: 45 (kg)
